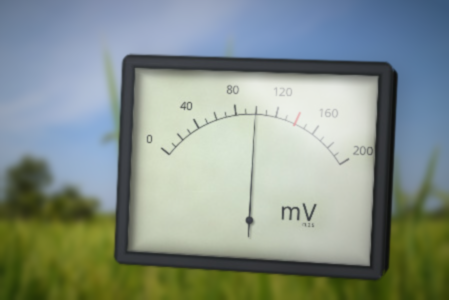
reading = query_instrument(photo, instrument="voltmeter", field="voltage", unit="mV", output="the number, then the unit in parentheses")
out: 100 (mV)
